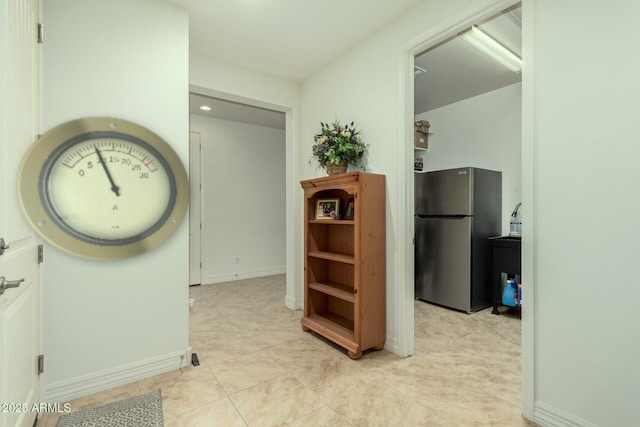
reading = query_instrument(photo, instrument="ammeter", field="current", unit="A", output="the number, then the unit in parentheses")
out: 10 (A)
